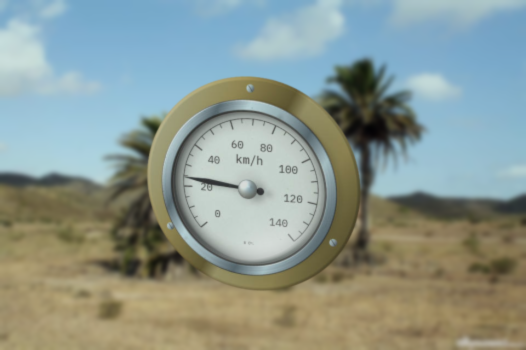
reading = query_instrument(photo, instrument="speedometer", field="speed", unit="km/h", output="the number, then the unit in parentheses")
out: 25 (km/h)
